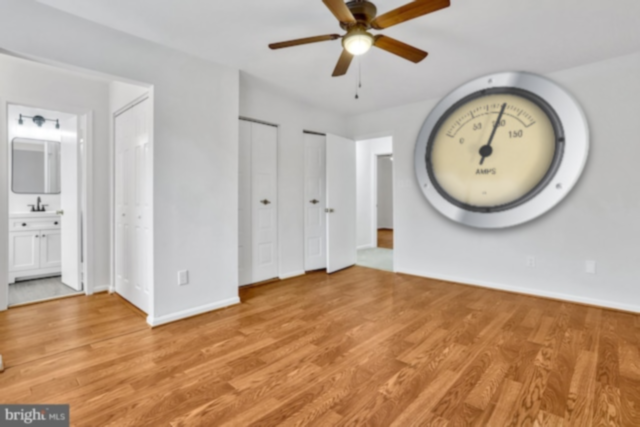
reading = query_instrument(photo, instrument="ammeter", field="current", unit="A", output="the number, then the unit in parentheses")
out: 100 (A)
